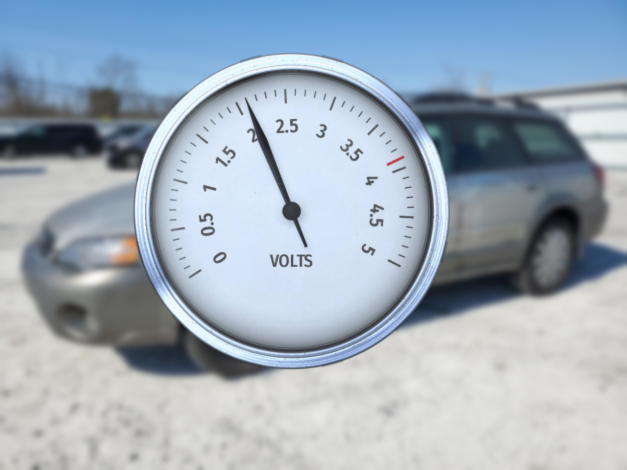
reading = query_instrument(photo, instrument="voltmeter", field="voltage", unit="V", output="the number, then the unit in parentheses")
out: 2.1 (V)
